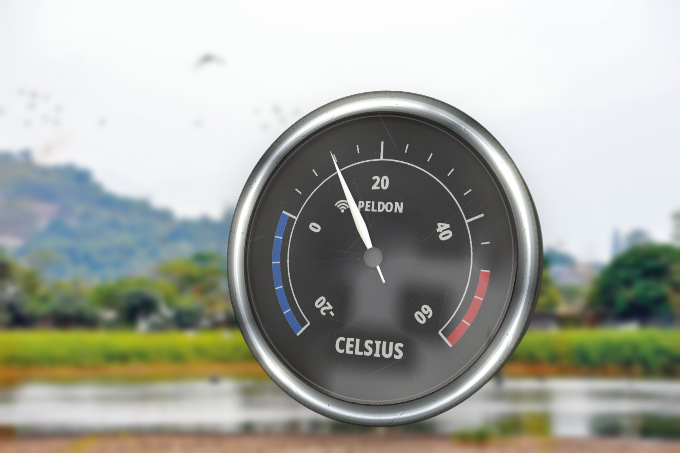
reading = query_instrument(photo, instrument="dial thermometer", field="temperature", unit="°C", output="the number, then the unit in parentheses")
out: 12 (°C)
